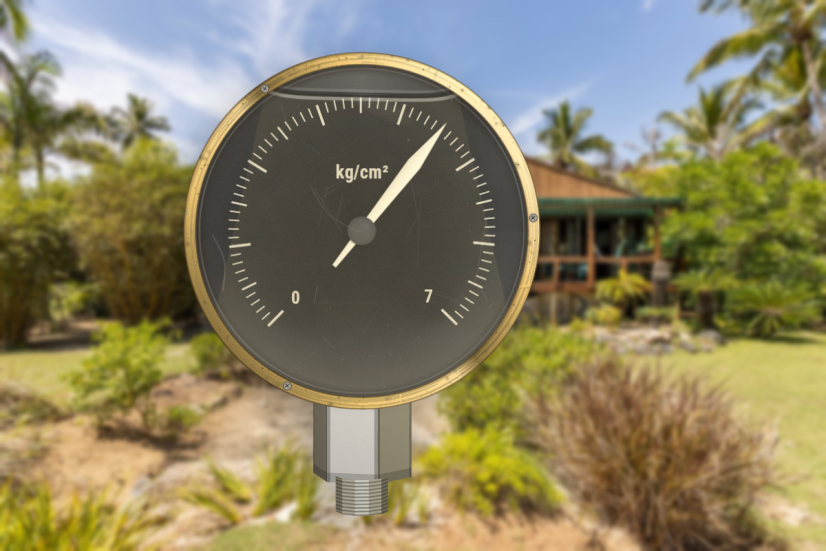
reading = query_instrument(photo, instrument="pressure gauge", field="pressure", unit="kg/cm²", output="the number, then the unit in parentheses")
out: 4.5 (kg/cm²)
